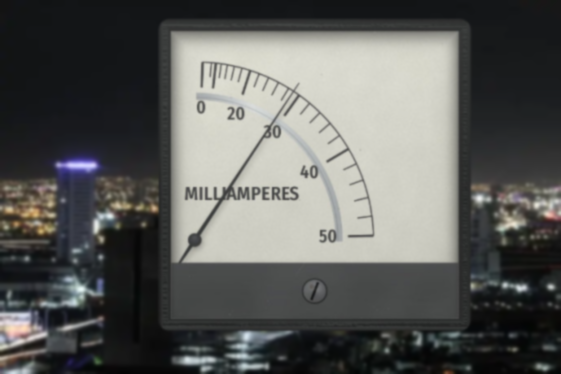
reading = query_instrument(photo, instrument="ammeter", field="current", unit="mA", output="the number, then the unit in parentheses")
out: 29 (mA)
